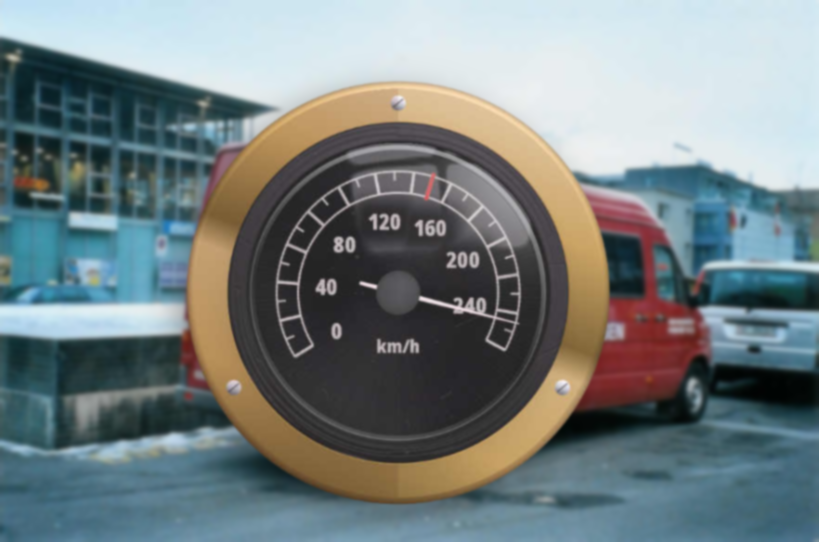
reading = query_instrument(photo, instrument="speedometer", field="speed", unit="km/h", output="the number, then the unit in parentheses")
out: 245 (km/h)
